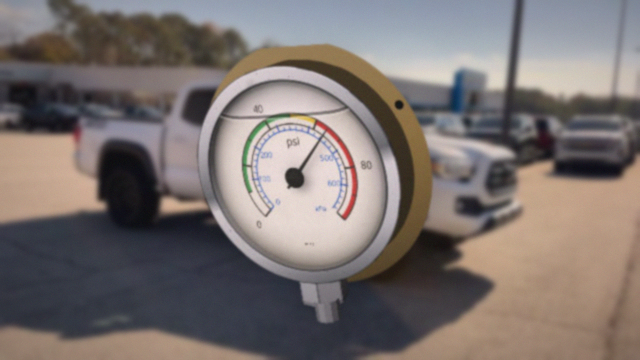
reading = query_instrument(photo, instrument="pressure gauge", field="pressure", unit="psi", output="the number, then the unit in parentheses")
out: 65 (psi)
